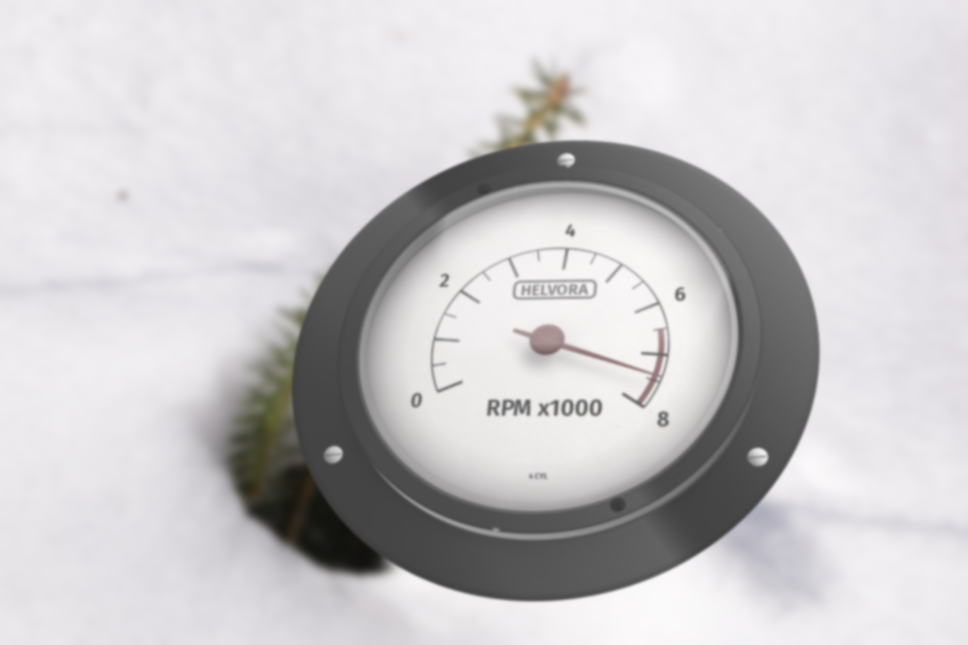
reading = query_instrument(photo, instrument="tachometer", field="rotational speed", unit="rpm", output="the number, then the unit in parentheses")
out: 7500 (rpm)
